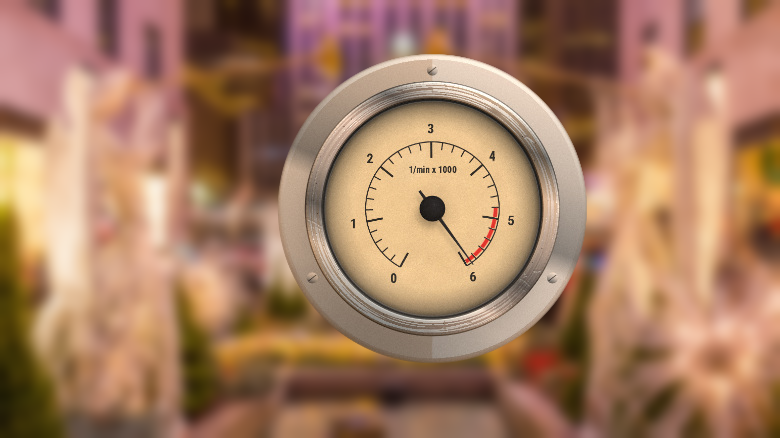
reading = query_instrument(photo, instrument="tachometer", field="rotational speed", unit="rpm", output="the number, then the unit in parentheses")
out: 5900 (rpm)
